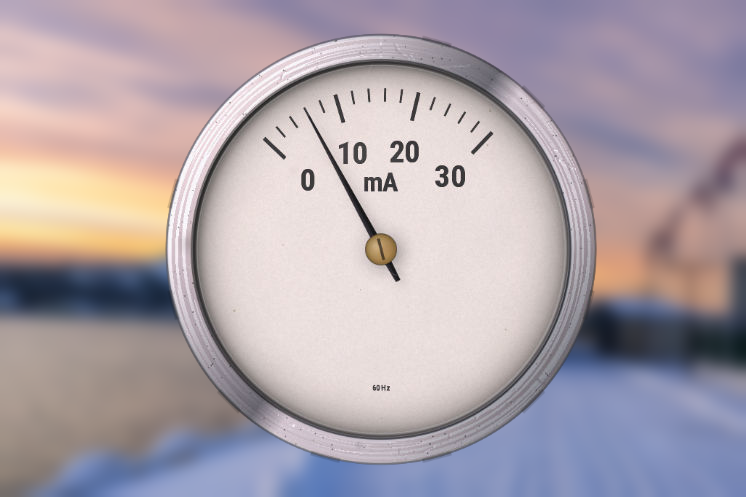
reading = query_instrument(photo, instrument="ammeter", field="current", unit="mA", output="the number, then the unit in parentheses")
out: 6 (mA)
